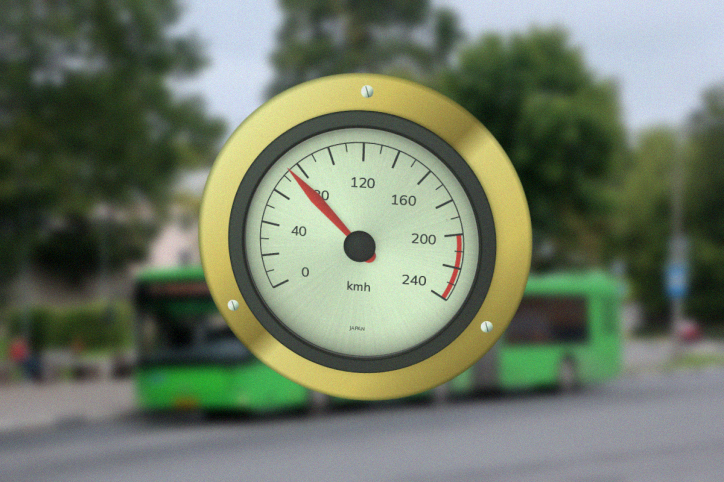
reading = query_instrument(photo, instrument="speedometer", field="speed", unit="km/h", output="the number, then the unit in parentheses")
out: 75 (km/h)
